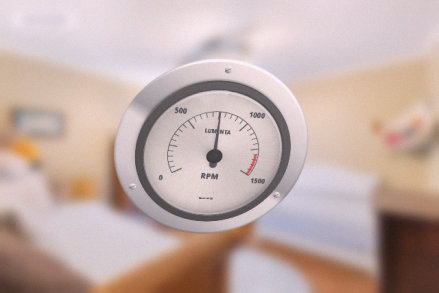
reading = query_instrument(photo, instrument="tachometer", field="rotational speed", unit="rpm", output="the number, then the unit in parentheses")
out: 750 (rpm)
